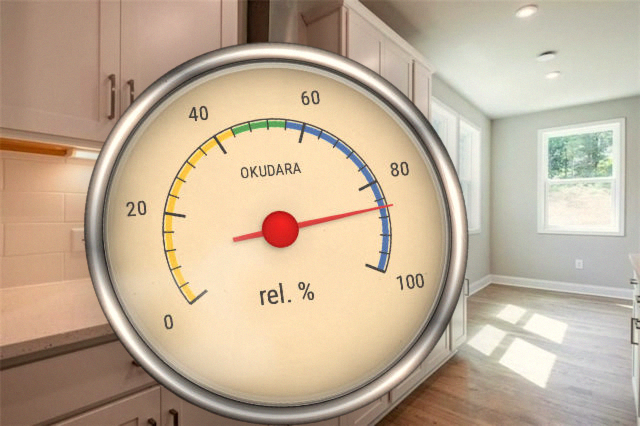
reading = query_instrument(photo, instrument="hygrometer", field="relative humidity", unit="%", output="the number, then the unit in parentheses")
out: 86 (%)
